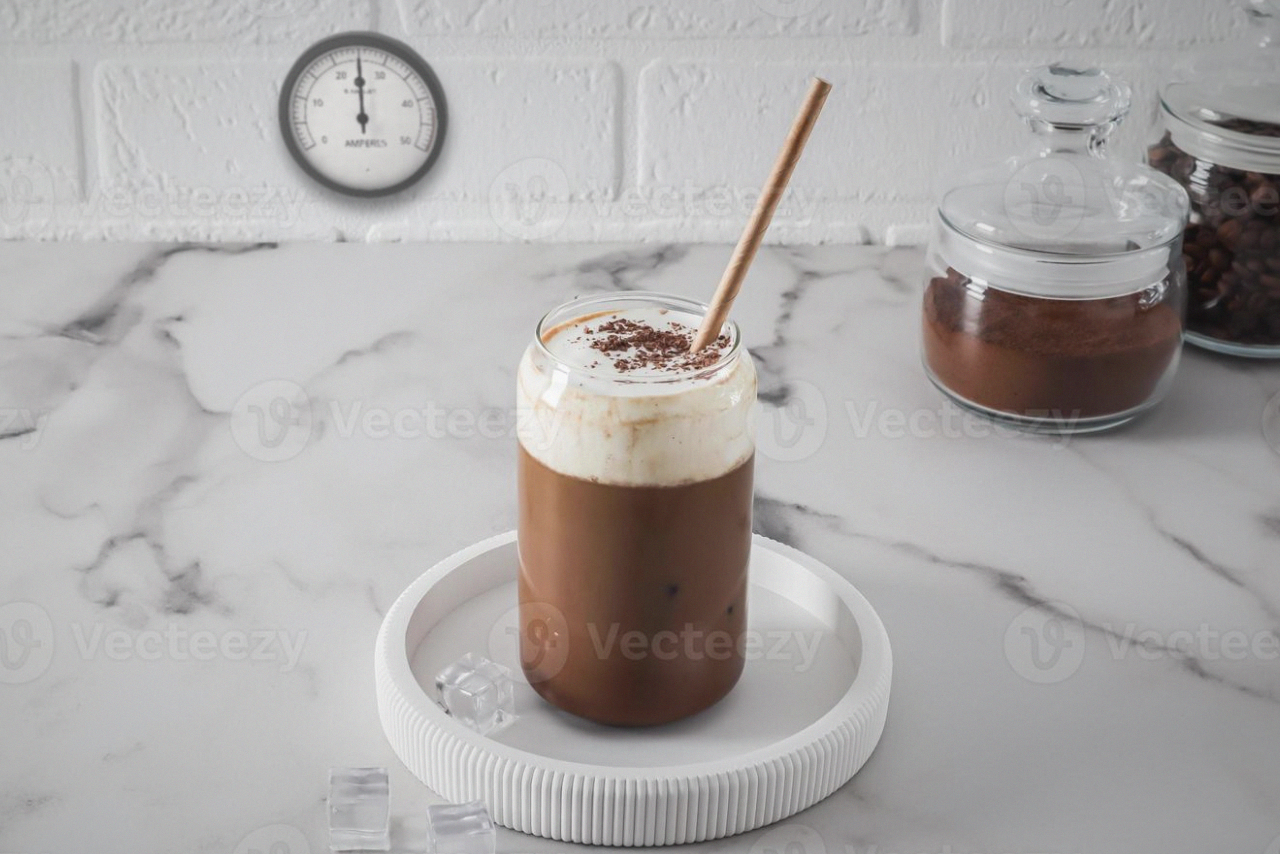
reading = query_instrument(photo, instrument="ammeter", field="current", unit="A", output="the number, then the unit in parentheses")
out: 25 (A)
